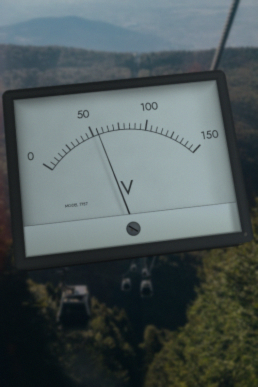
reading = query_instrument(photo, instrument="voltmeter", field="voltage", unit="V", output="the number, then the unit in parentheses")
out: 55 (V)
